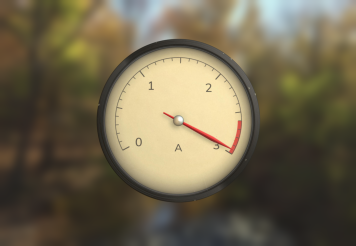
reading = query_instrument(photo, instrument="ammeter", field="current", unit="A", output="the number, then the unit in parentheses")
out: 2.95 (A)
